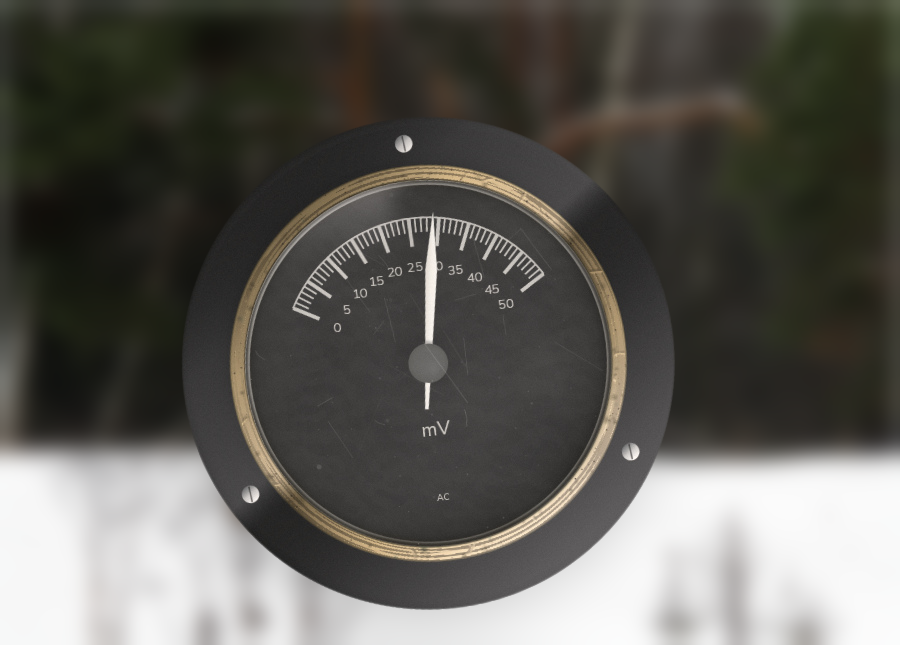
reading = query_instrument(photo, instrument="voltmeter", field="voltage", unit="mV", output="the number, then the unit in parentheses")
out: 29 (mV)
